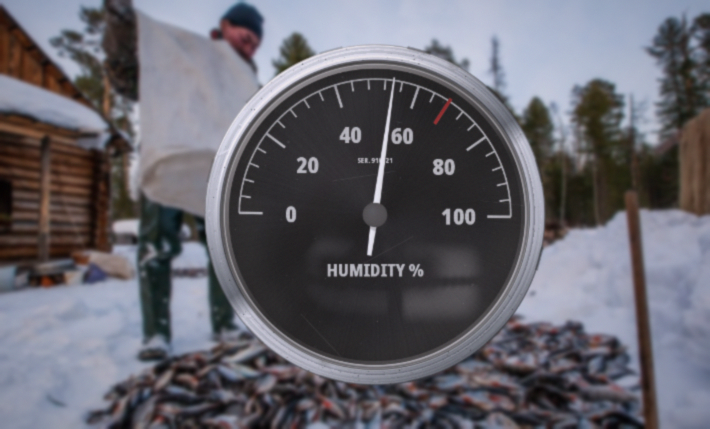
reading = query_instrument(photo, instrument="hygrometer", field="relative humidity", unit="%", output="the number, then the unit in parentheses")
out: 54 (%)
